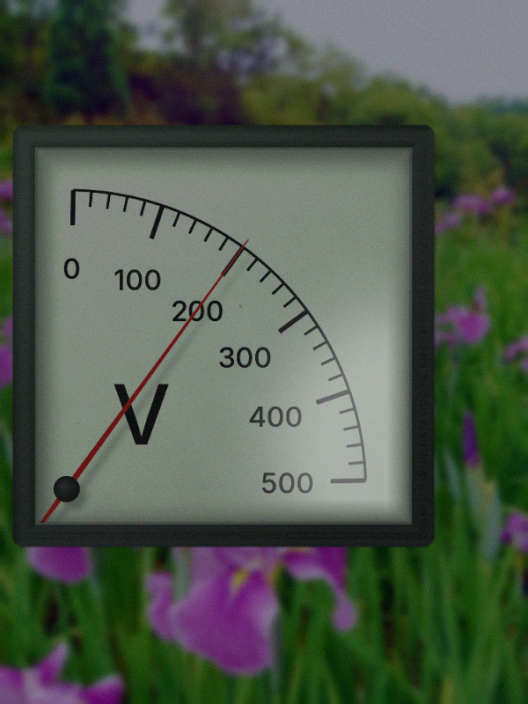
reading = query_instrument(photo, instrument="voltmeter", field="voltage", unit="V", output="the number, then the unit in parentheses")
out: 200 (V)
